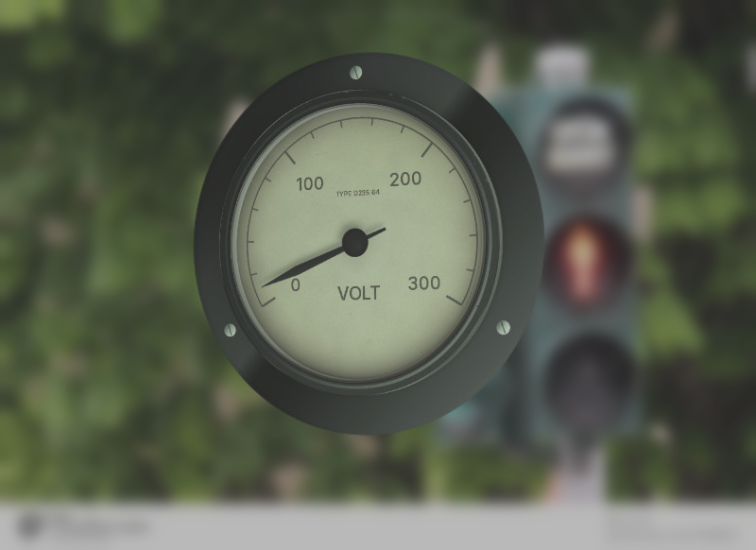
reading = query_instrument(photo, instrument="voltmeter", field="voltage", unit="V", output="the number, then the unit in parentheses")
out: 10 (V)
